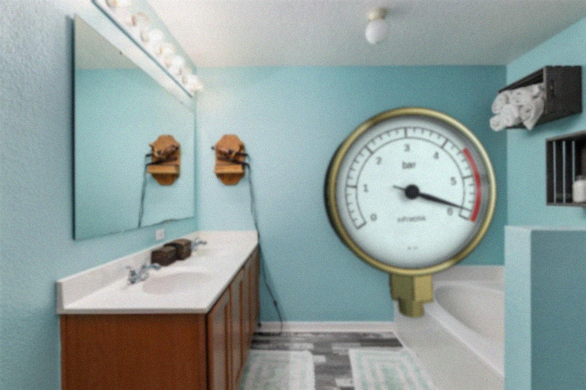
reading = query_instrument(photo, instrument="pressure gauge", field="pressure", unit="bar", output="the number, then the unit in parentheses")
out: 5.8 (bar)
